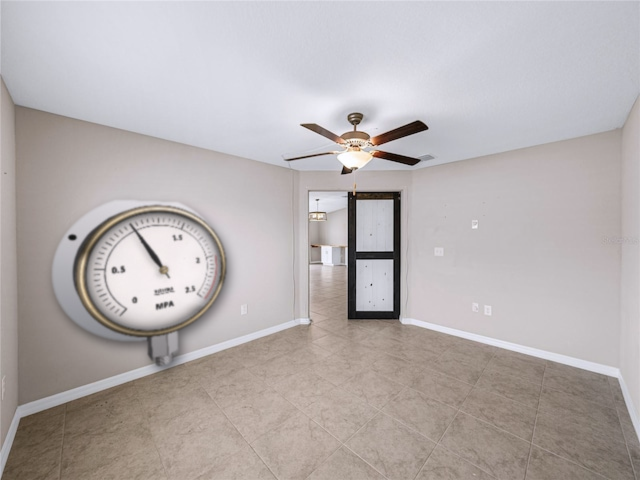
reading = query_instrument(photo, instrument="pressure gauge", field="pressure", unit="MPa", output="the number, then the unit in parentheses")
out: 1 (MPa)
